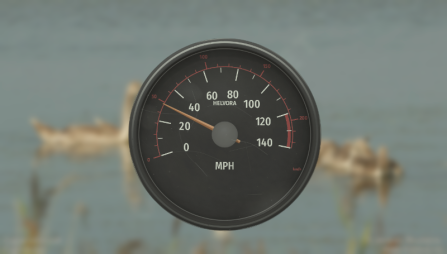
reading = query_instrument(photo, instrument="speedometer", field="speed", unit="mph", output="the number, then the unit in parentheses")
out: 30 (mph)
